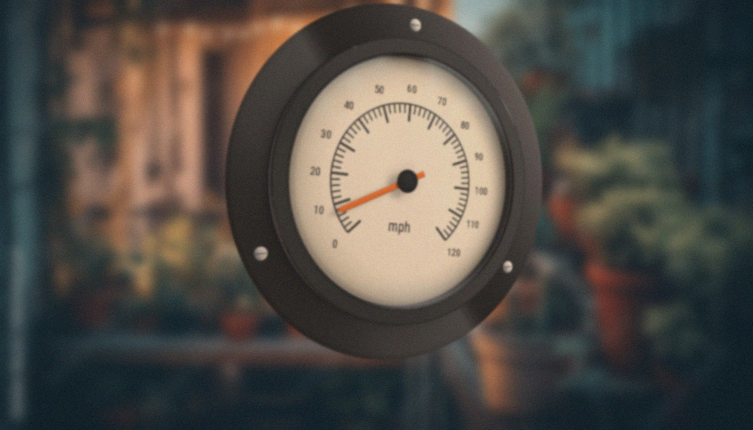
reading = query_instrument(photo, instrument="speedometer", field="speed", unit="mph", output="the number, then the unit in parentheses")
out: 8 (mph)
